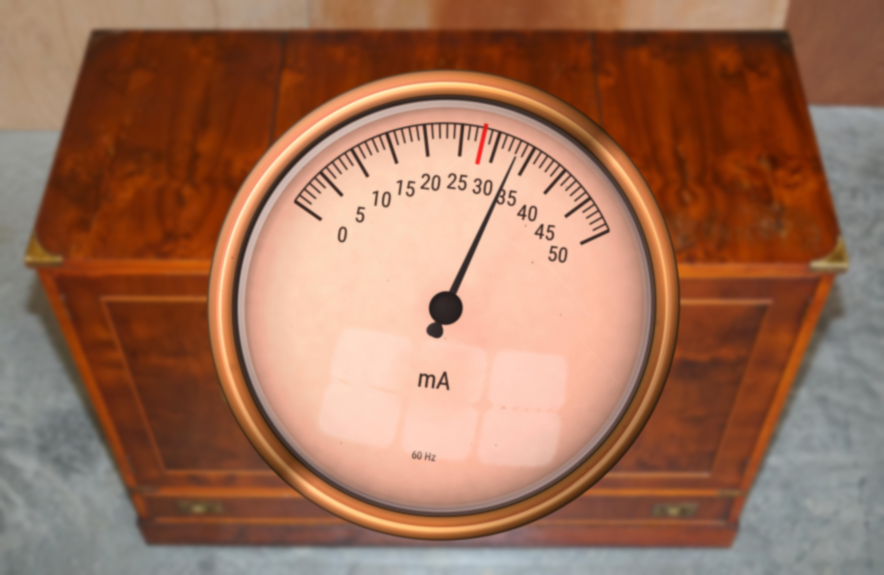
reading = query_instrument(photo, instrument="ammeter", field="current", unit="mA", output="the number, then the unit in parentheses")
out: 33 (mA)
